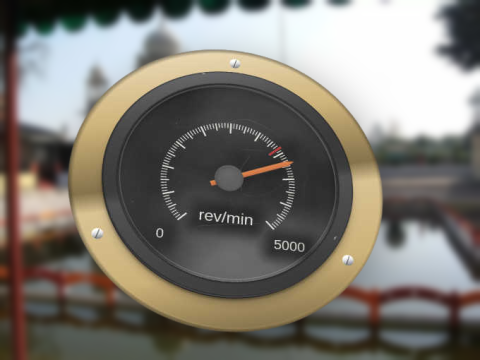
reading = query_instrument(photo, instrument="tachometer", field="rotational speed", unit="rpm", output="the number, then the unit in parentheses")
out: 3750 (rpm)
